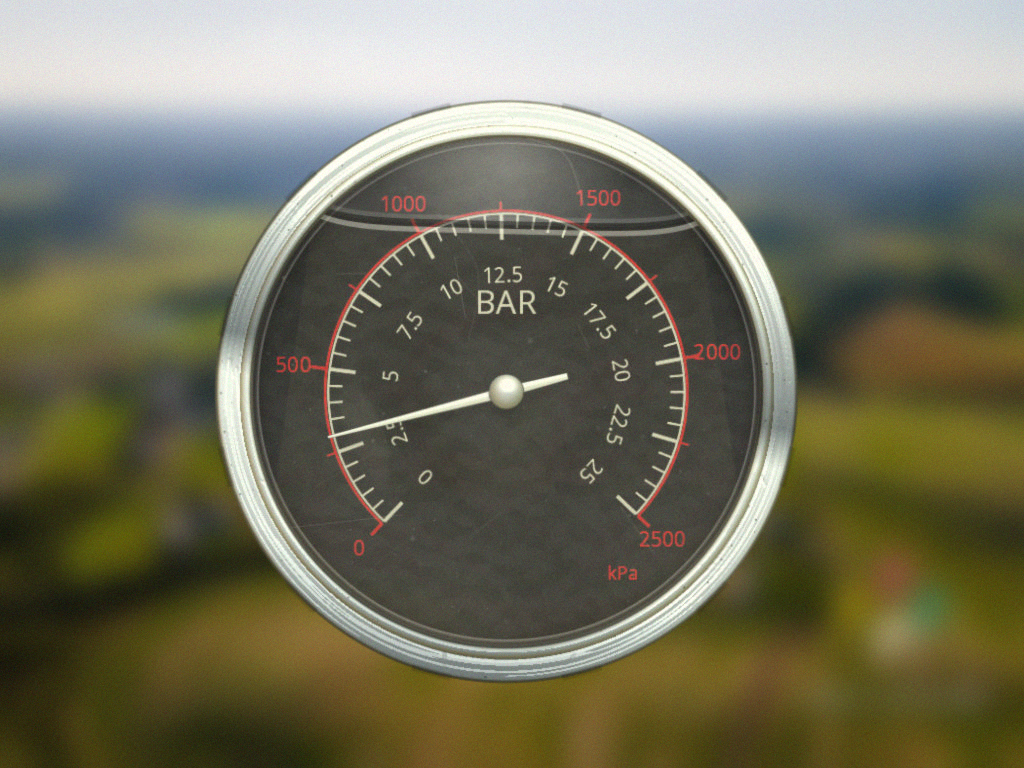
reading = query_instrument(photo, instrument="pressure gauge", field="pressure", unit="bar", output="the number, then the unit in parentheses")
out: 3 (bar)
